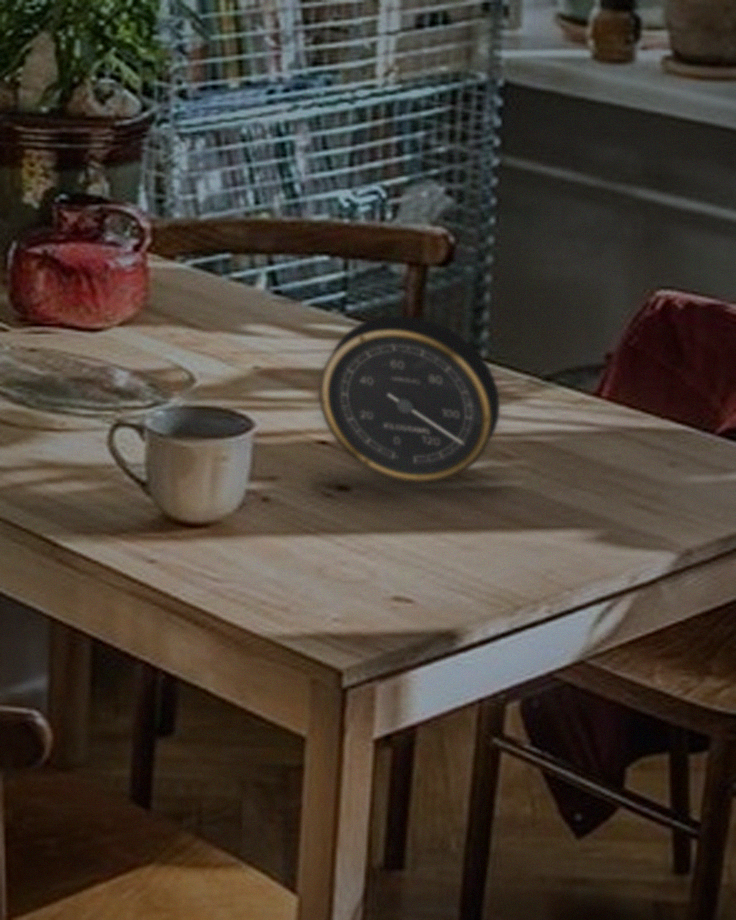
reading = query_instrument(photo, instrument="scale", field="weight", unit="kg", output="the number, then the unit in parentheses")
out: 110 (kg)
